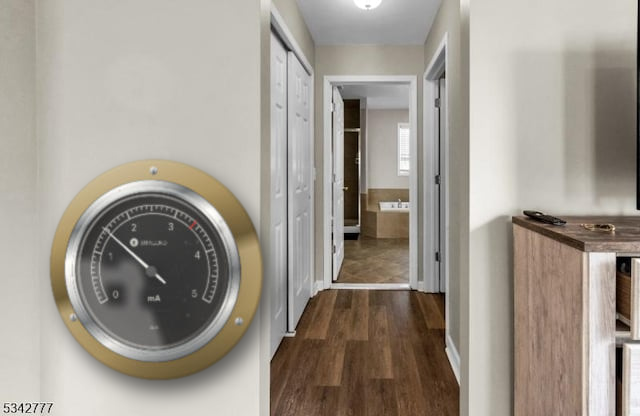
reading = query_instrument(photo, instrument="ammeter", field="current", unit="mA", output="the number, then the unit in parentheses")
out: 1.5 (mA)
